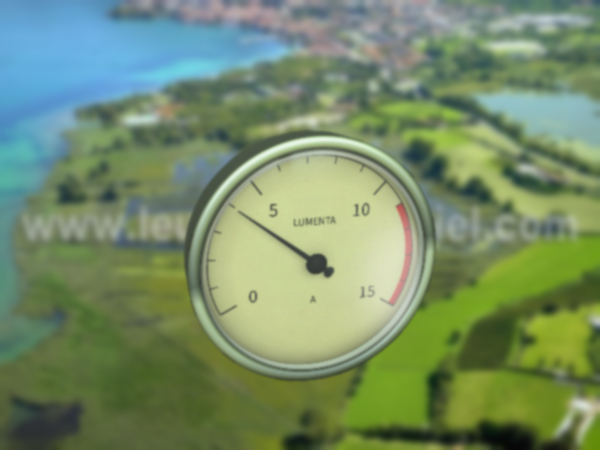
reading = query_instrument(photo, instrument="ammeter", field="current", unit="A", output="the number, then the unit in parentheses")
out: 4 (A)
